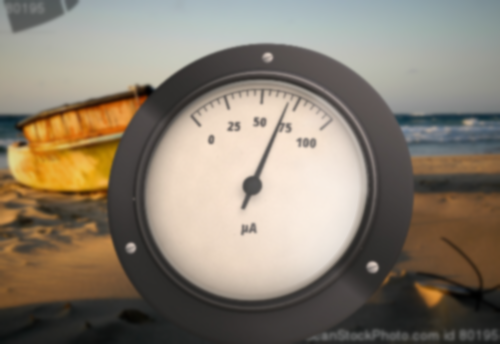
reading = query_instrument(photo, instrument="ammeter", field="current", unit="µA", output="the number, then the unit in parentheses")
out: 70 (µA)
